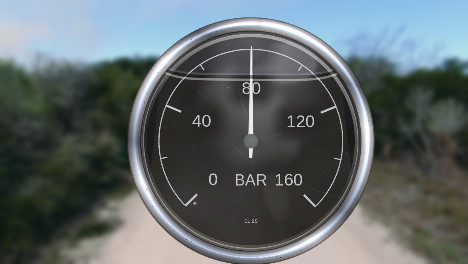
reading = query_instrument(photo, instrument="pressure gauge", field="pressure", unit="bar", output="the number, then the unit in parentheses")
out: 80 (bar)
